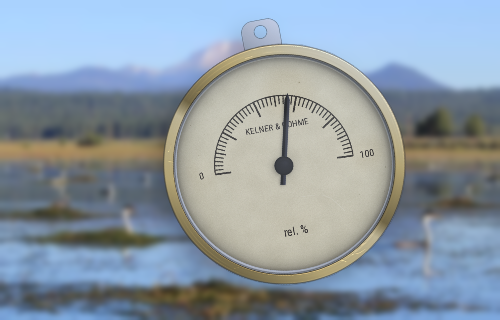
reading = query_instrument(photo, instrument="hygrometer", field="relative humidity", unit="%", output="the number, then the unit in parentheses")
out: 56 (%)
